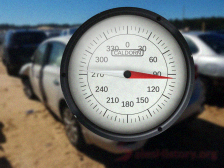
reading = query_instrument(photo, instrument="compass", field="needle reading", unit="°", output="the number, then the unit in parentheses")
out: 95 (°)
